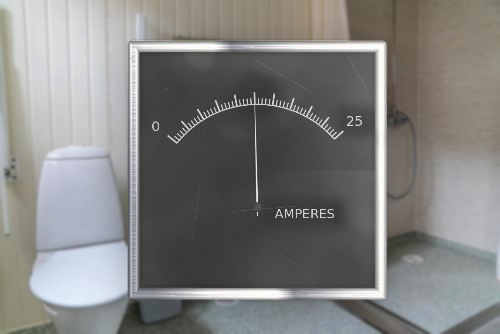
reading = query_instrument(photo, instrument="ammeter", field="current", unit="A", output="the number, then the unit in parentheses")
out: 12.5 (A)
